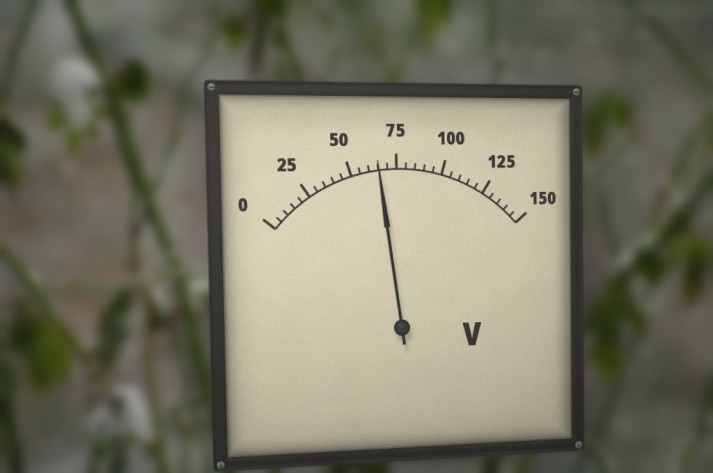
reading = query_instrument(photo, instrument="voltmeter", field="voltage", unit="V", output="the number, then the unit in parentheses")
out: 65 (V)
